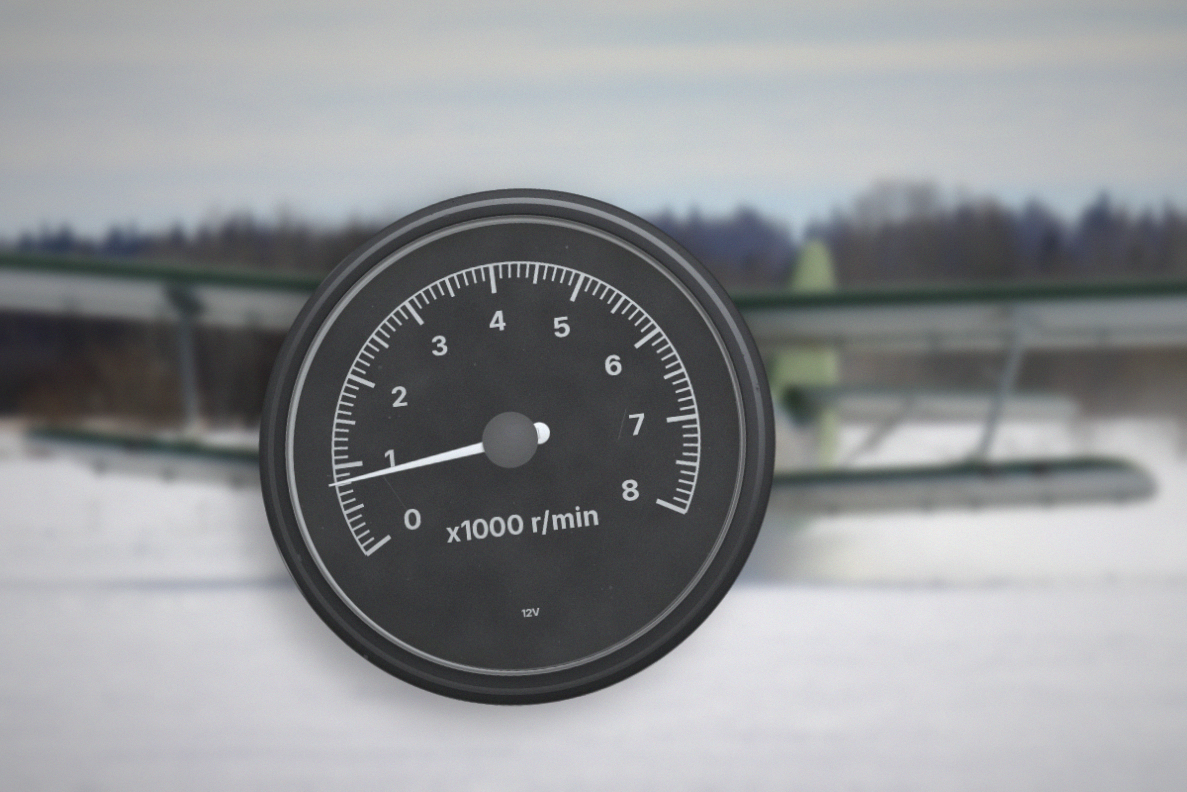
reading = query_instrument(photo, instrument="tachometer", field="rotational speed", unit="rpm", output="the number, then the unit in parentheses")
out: 800 (rpm)
